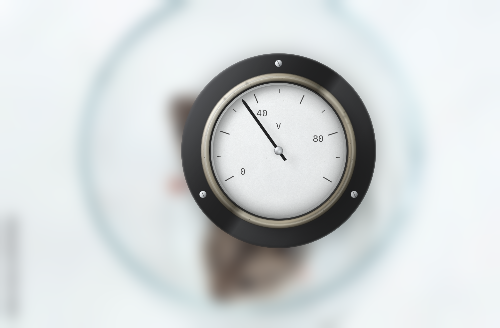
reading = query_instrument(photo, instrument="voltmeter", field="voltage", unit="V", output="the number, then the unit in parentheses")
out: 35 (V)
